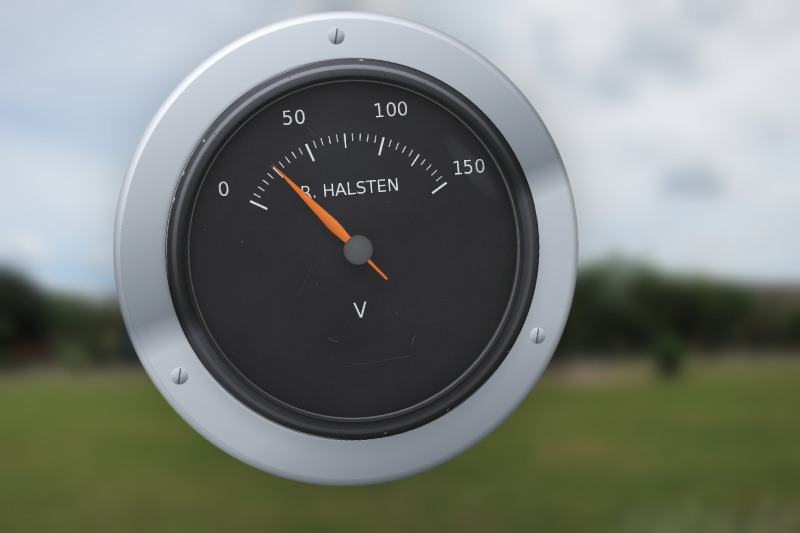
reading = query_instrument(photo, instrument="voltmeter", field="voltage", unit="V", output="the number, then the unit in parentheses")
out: 25 (V)
